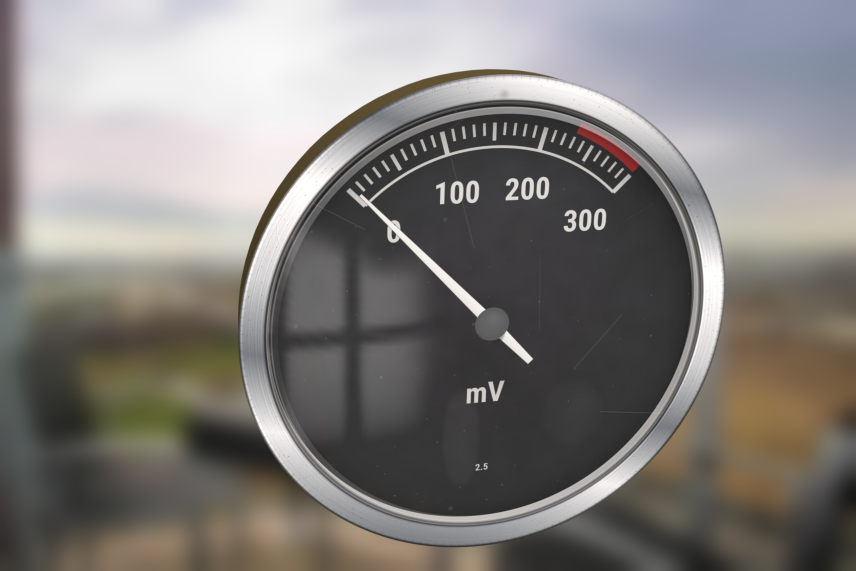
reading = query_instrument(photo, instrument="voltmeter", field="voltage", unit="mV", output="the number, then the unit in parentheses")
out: 5 (mV)
